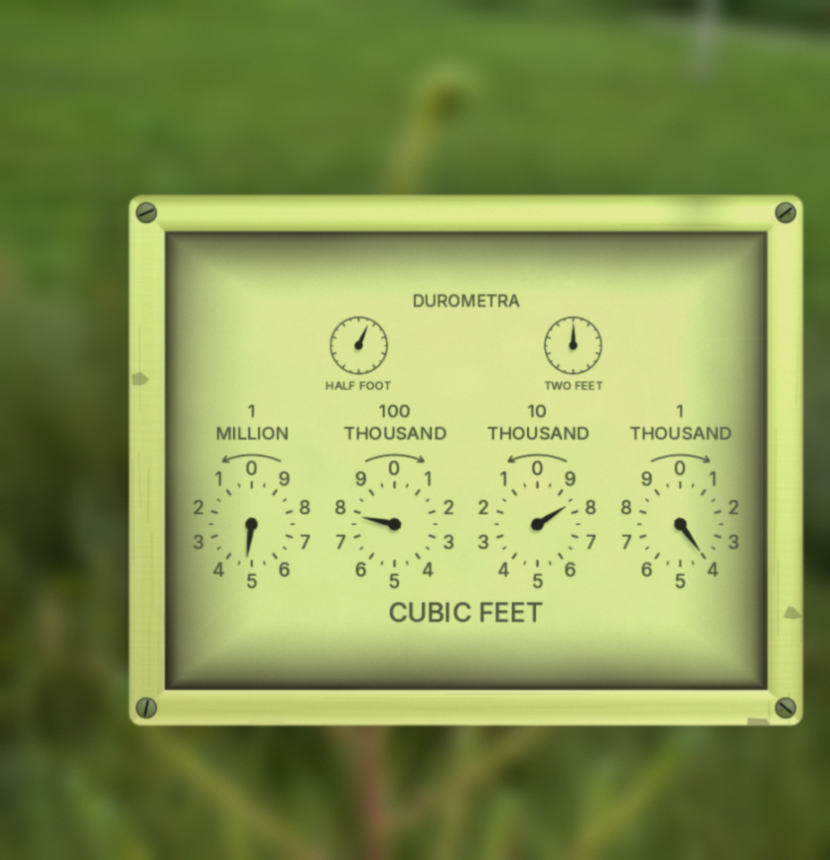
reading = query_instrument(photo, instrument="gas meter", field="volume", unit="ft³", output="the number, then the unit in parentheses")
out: 478400 (ft³)
